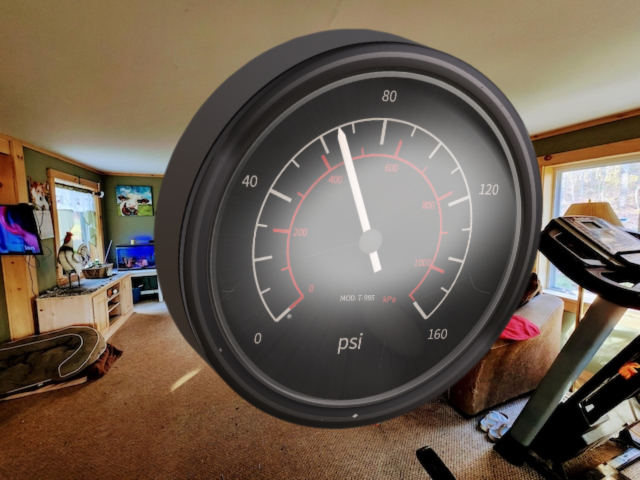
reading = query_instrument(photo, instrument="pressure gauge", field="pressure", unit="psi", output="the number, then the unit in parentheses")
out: 65 (psi)
